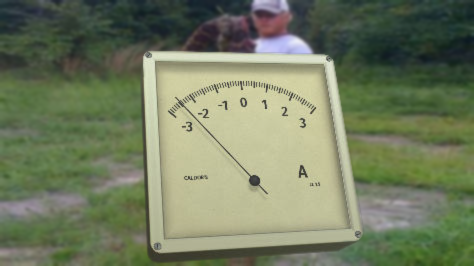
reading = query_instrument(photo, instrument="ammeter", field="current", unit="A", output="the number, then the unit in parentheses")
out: -2.5 (A)
